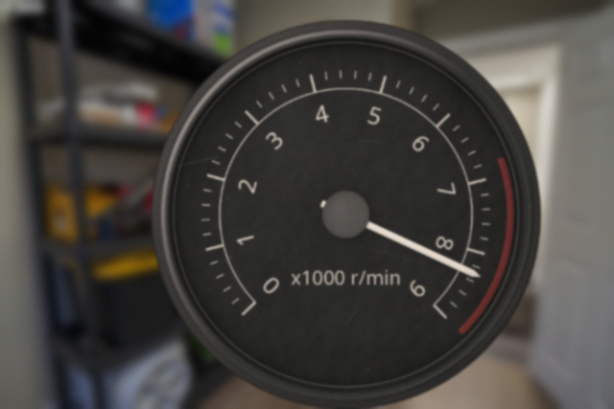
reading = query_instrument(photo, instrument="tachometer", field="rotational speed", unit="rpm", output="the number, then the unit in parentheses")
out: 8300 (rpm)
